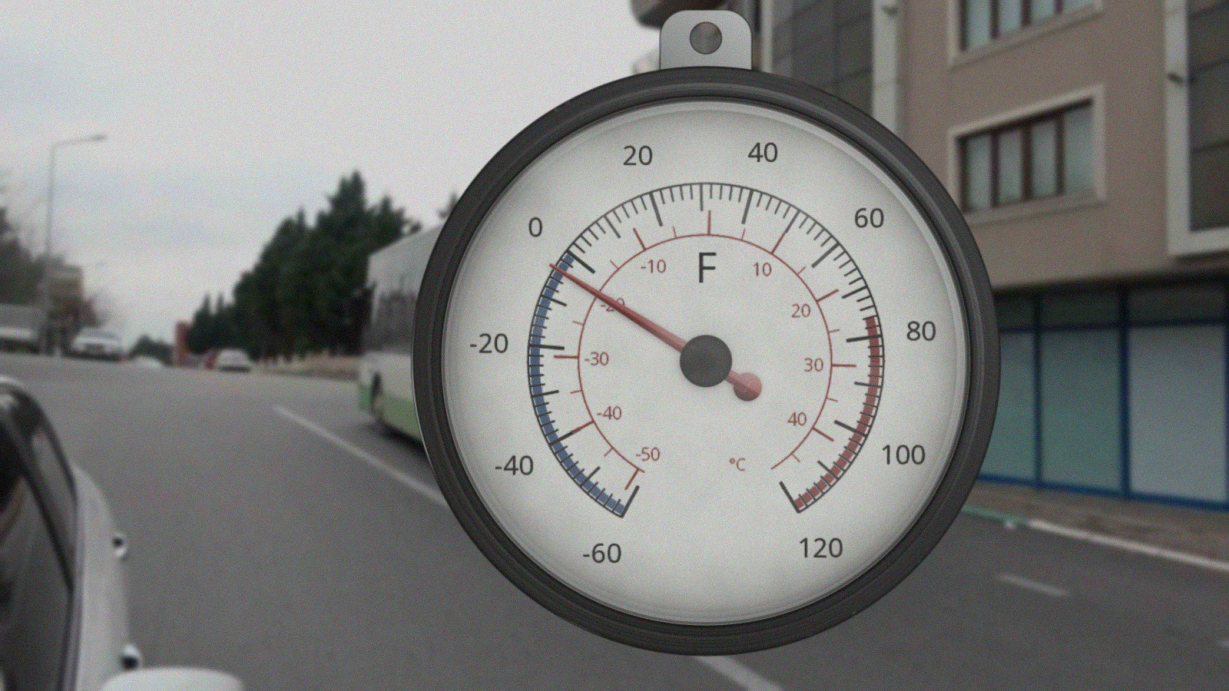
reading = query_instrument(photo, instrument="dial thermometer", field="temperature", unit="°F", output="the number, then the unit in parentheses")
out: -4 (°F)
